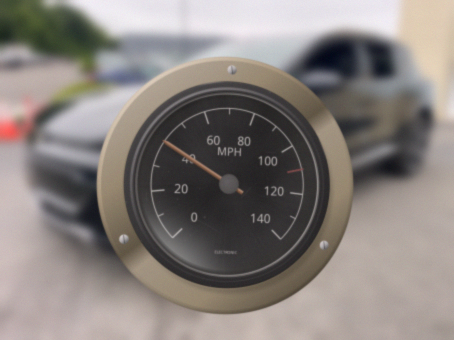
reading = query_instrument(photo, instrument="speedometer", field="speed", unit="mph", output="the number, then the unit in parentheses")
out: 40 (mph)
